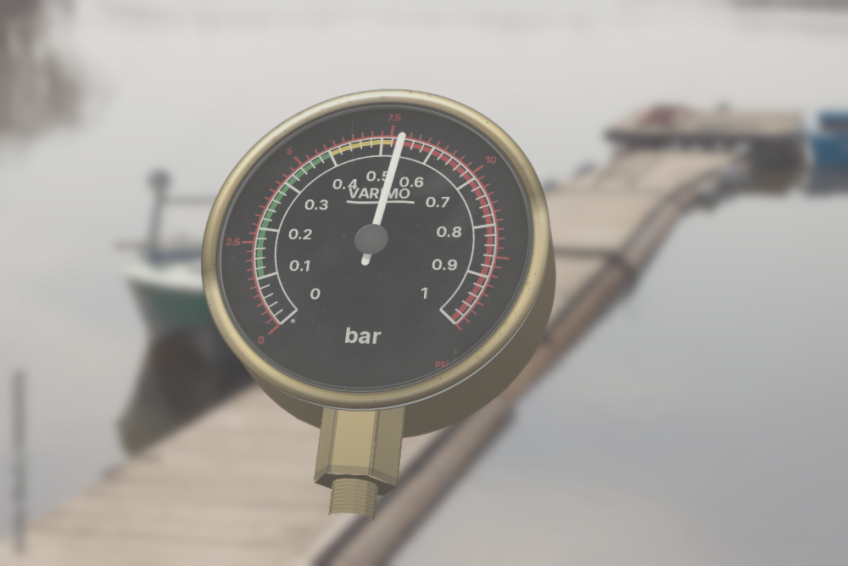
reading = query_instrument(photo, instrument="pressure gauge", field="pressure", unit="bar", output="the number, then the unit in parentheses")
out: 0.54 (bar)
